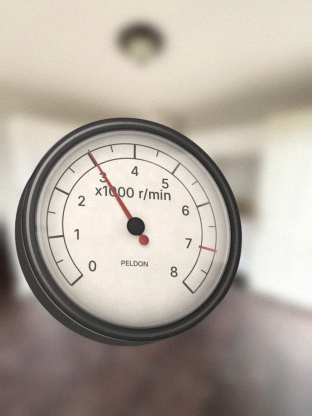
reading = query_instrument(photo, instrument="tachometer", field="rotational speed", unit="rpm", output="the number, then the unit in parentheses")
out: 3000 (rpm)
